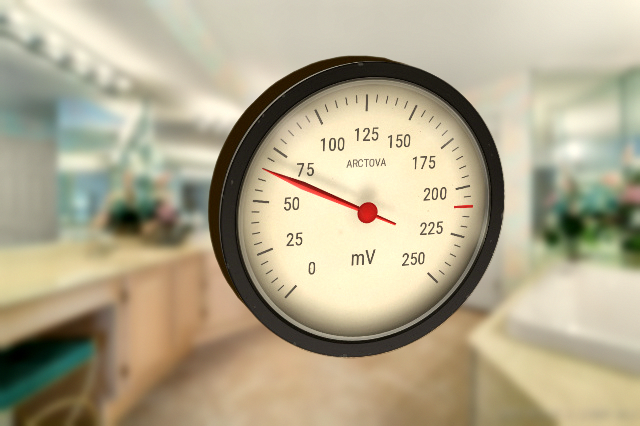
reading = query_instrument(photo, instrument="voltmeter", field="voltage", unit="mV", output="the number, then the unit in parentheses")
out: 65 (mV)
